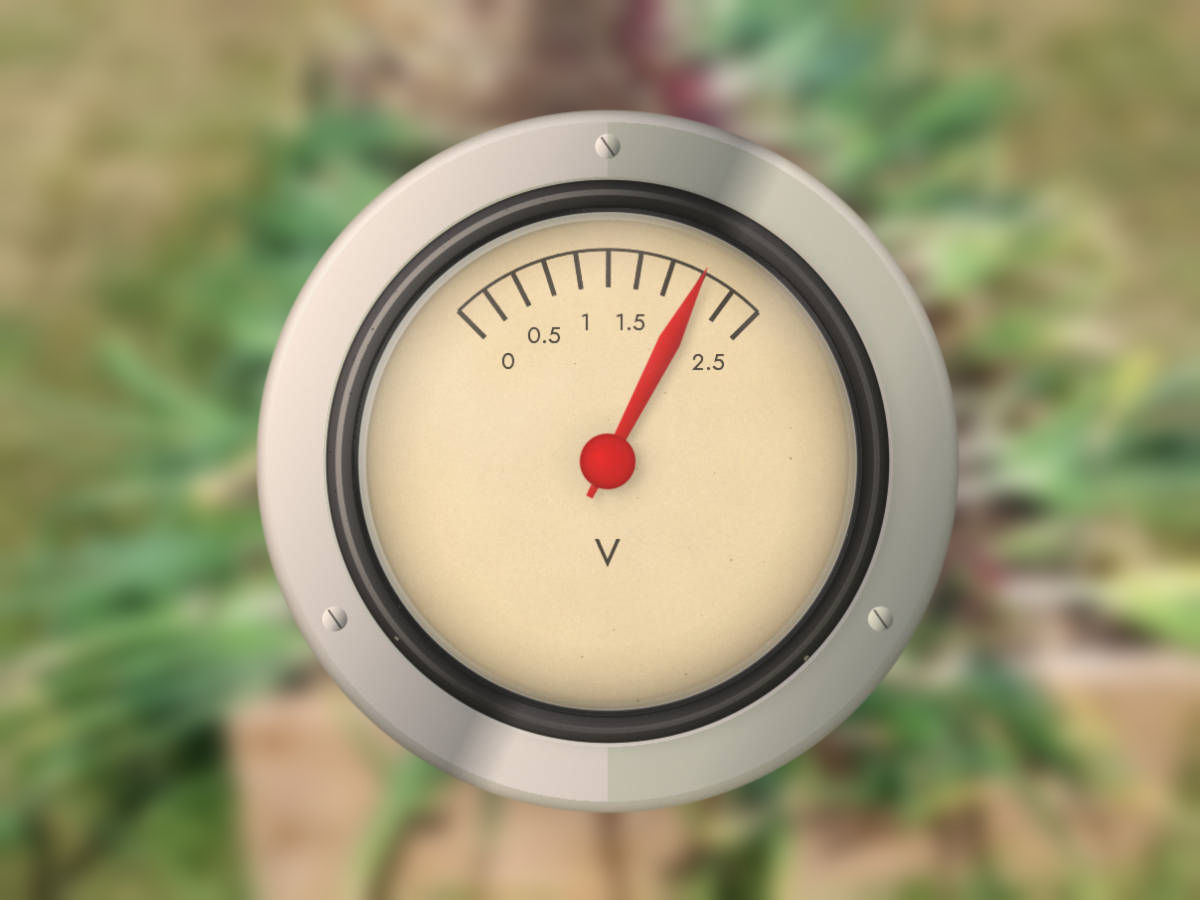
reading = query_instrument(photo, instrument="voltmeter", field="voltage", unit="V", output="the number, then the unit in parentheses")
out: 2 (V)
